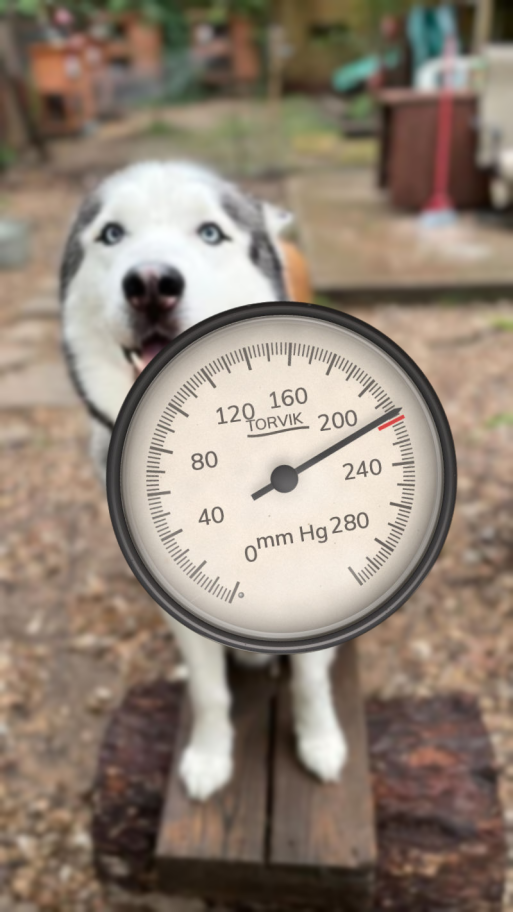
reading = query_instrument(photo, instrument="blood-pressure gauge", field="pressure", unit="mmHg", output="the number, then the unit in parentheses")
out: 216 (mmHg)
